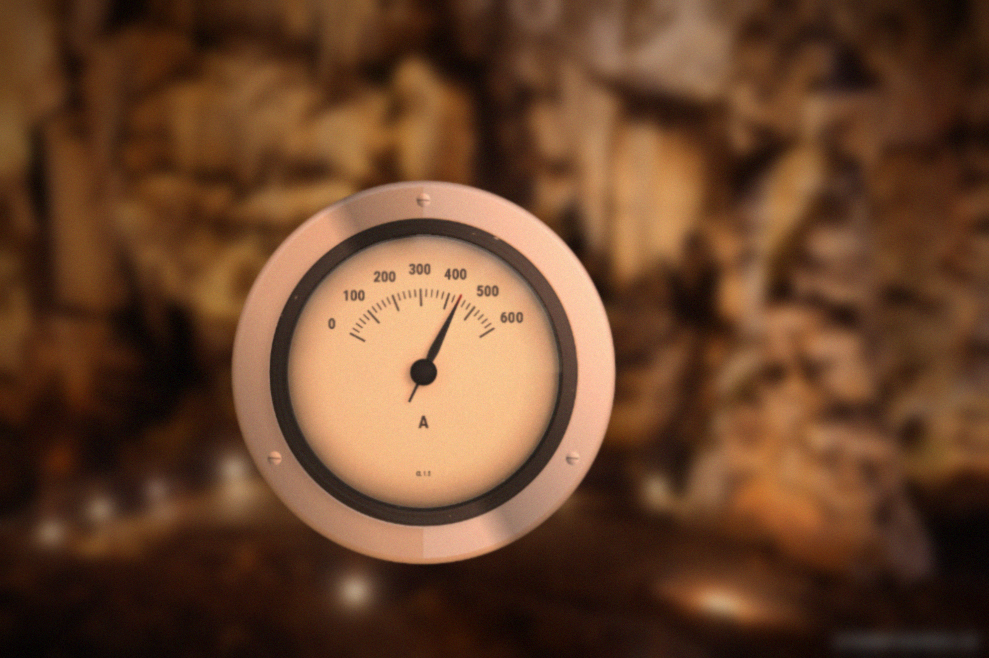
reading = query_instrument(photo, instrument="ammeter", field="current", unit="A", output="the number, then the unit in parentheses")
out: 440 (A)
